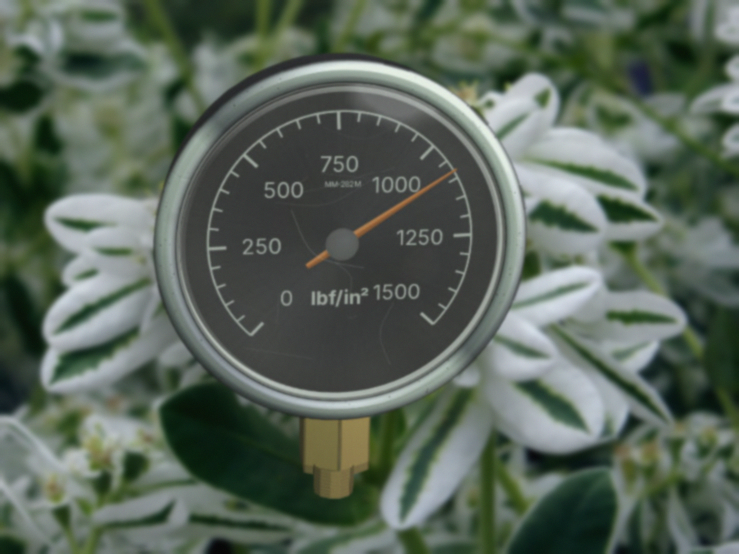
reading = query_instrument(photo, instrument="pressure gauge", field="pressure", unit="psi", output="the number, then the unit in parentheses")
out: 1075 (psi)
